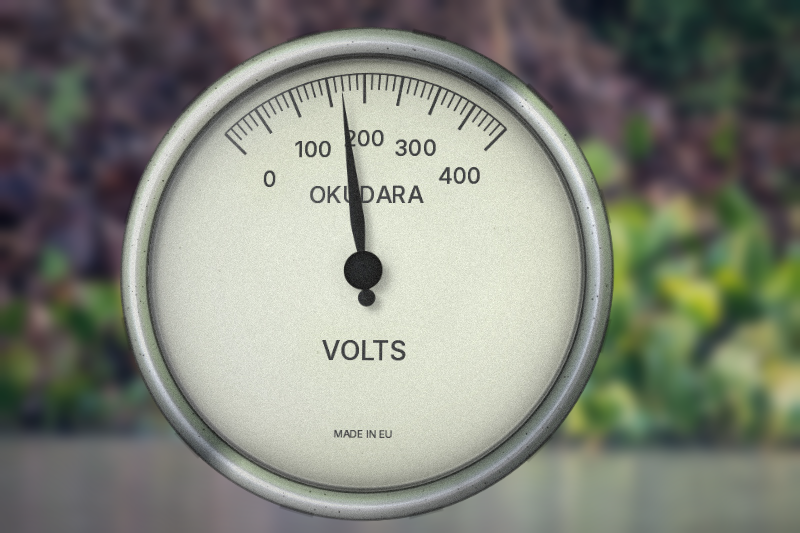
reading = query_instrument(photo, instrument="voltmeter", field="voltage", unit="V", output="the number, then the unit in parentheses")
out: 170 (V)
